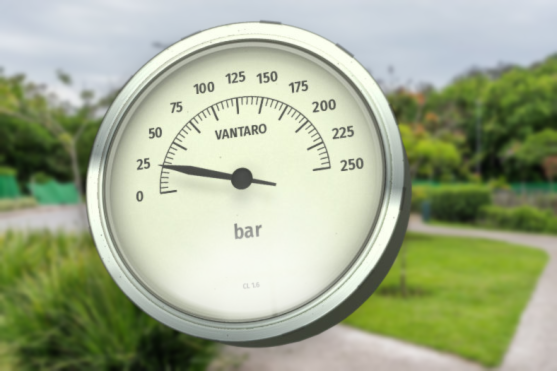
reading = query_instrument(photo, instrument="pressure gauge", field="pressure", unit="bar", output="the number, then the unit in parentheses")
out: 25 (bar)
